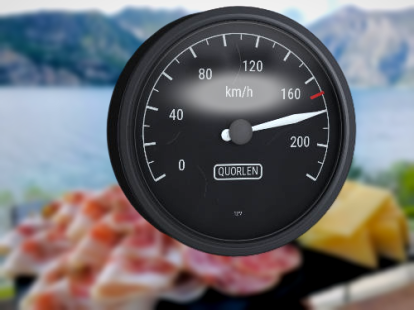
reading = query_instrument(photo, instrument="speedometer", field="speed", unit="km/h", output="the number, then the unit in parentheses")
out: 180 (km/h)
